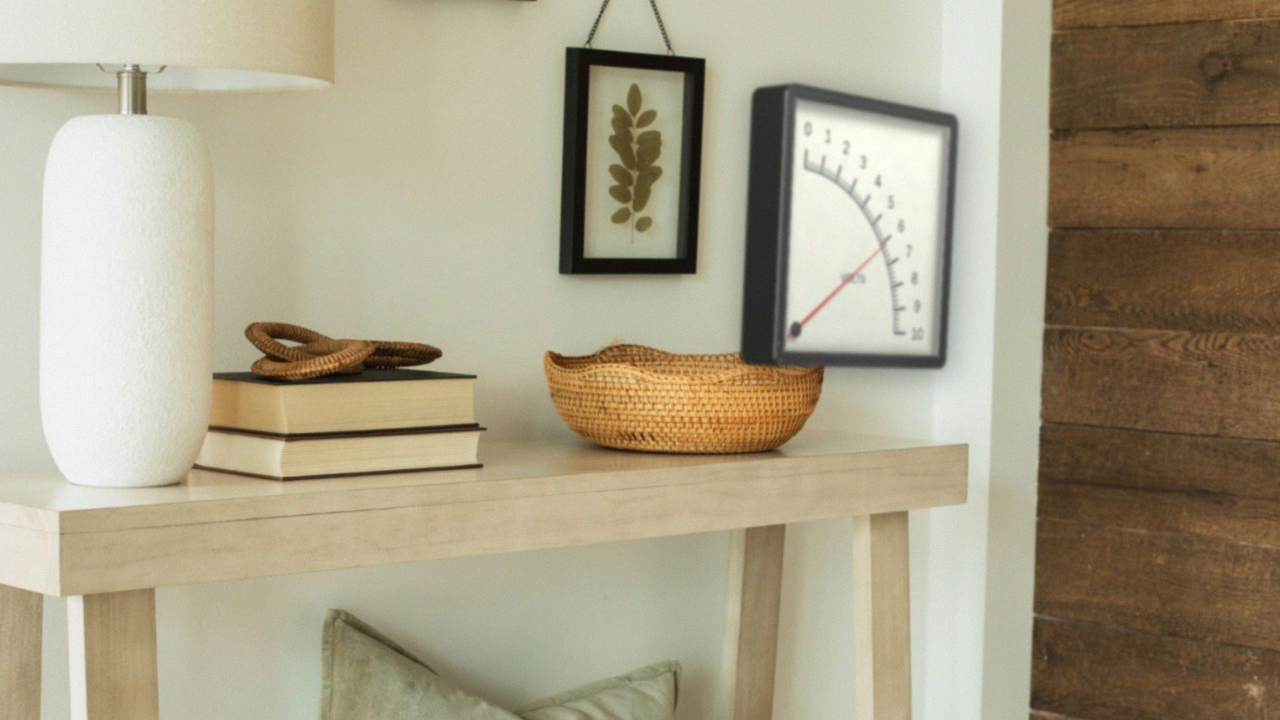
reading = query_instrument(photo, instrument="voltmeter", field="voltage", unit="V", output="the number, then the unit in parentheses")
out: 6 (V)
